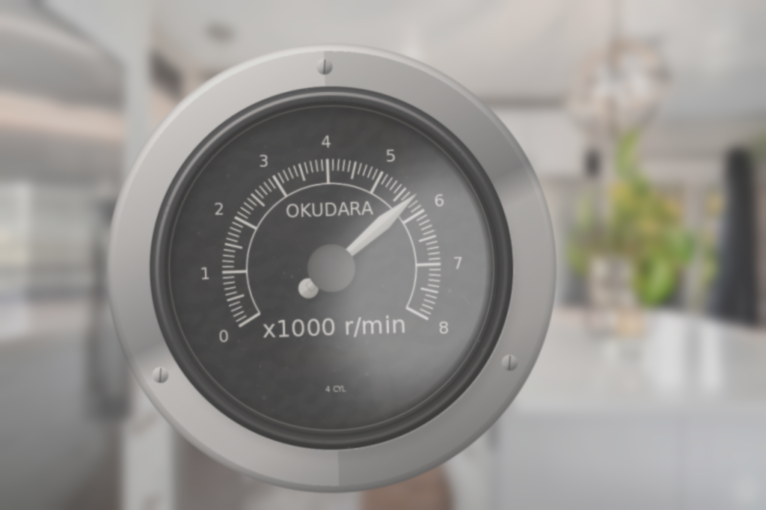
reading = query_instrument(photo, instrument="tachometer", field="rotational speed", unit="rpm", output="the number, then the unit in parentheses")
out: 5700 (rpm)
